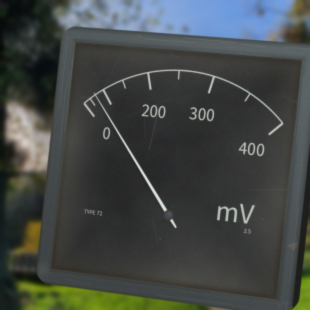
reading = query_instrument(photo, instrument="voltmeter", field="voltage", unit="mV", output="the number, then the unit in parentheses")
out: 75 (mV)
